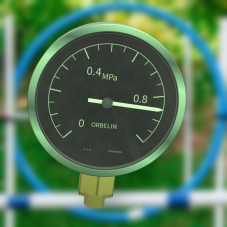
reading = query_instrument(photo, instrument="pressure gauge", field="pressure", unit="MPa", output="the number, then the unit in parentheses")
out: 0.85 (MPa)
